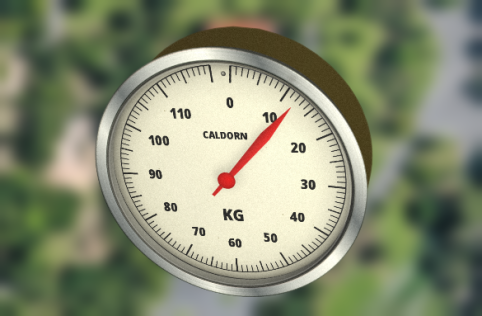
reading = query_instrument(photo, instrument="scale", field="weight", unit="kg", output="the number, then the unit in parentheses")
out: 12 (kg)
